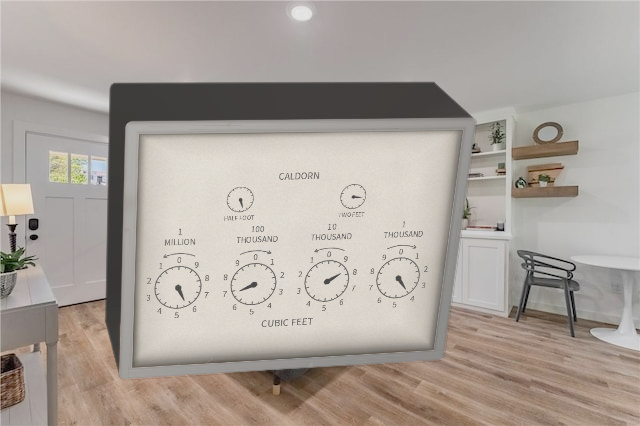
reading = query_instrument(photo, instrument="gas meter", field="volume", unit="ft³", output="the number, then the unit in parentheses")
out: 568400 (ft³)
